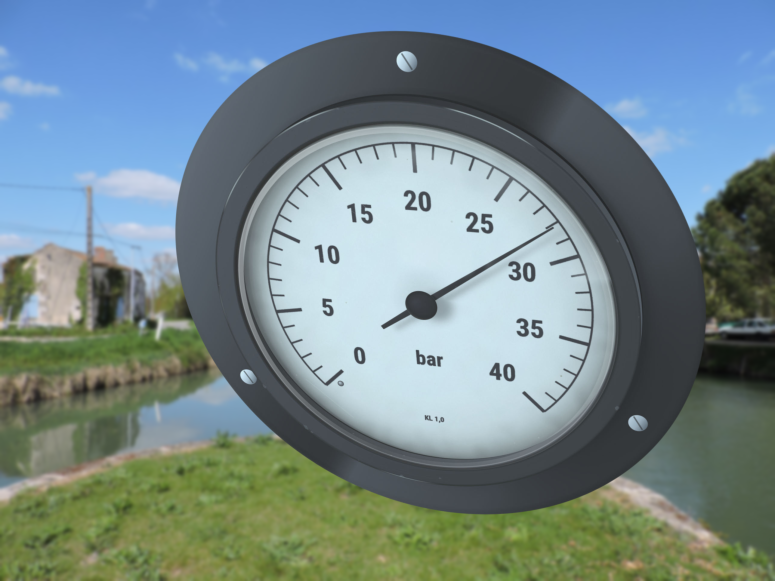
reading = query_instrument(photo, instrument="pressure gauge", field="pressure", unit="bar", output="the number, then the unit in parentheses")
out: 28 (bar)
